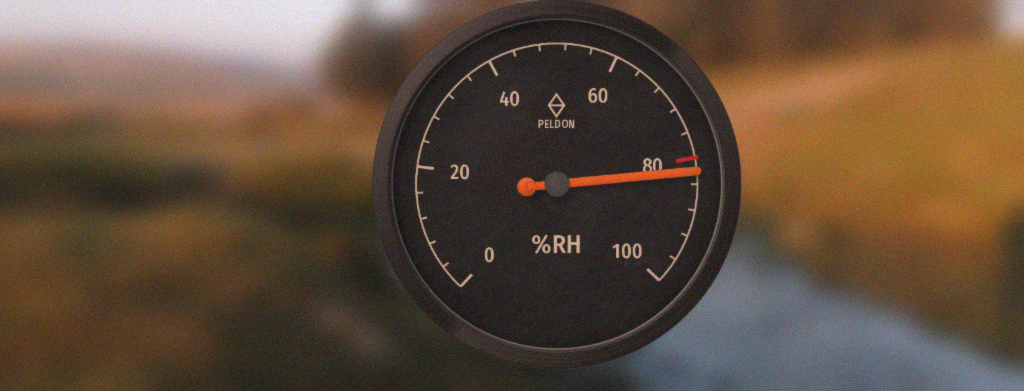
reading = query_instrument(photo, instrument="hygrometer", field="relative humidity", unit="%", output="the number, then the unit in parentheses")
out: 82 (%)
